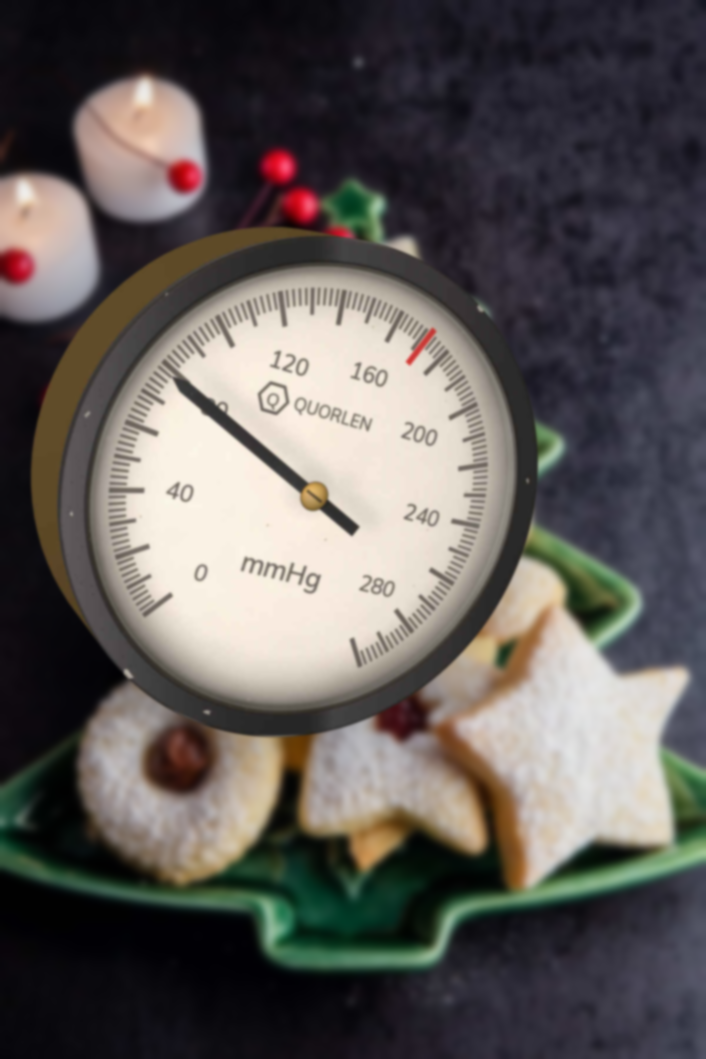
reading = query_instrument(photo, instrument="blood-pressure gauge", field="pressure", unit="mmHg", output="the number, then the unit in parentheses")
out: 78 (mmHg)
